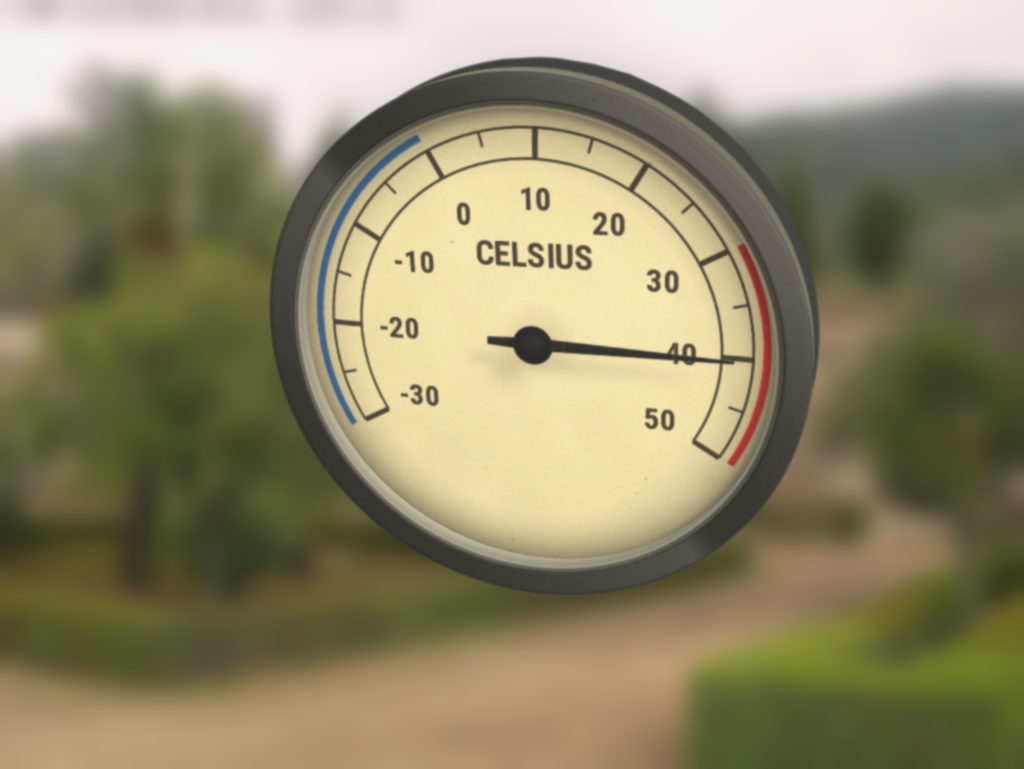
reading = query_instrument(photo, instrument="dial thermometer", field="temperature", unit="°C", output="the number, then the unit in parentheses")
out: 40 (°C)
